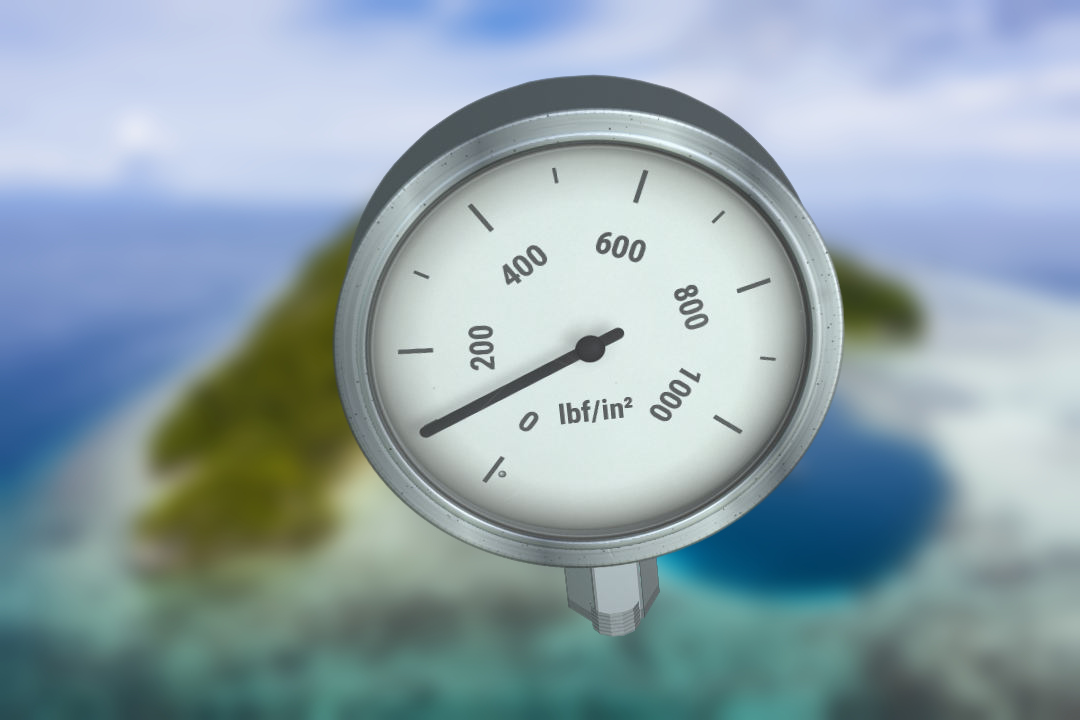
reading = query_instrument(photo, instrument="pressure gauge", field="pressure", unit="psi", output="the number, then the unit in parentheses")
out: 100 (psi)
